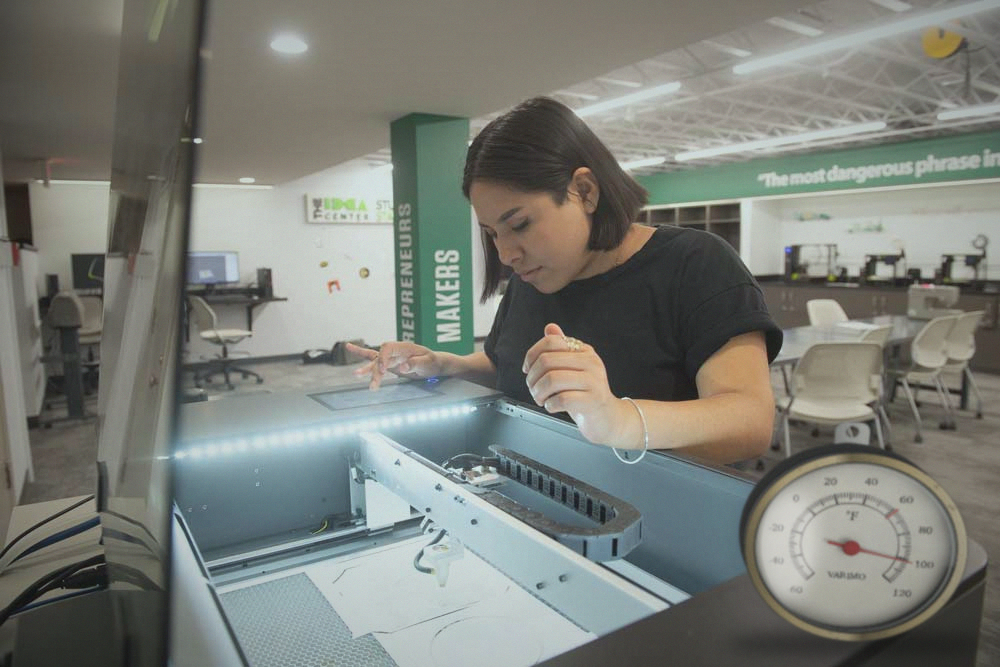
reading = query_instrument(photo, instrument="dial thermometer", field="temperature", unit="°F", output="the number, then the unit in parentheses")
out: 100 (°F)
